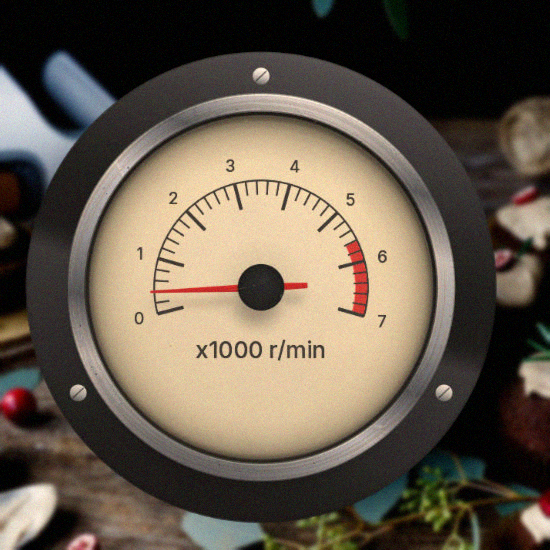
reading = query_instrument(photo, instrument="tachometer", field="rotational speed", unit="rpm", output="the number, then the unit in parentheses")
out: 400 (rpm)
